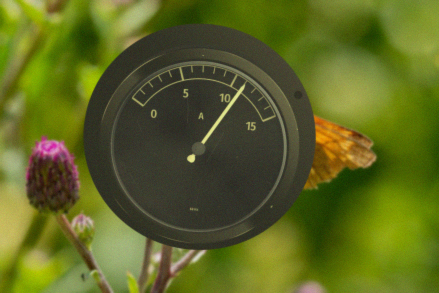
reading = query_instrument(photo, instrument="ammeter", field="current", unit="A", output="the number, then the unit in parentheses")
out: 11 (A)
